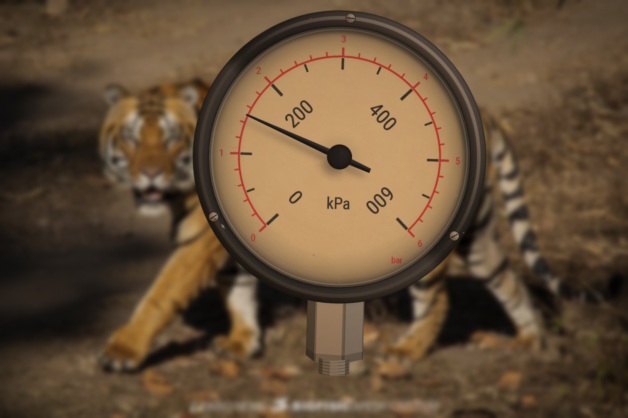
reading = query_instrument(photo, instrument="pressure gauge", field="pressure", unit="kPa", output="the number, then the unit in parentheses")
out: 150 (kPa)
